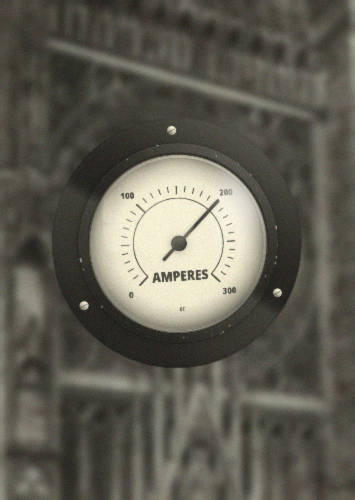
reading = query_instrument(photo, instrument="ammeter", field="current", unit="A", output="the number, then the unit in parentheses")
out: 200 (A)
